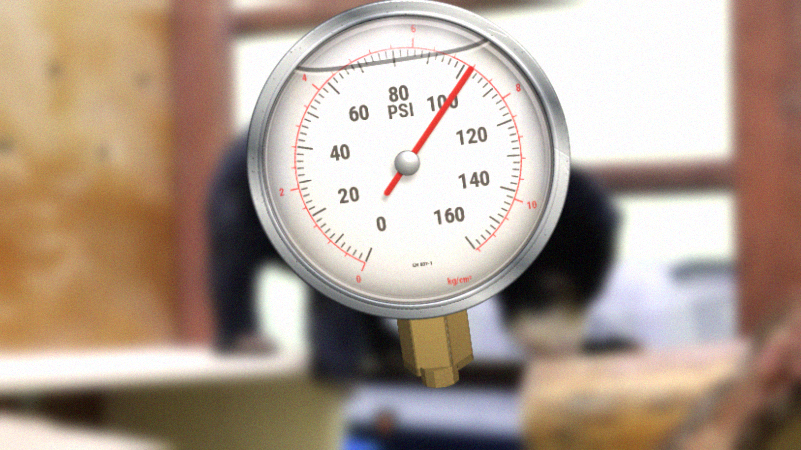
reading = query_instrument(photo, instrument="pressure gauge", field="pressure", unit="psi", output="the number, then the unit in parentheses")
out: 102 (psi)
